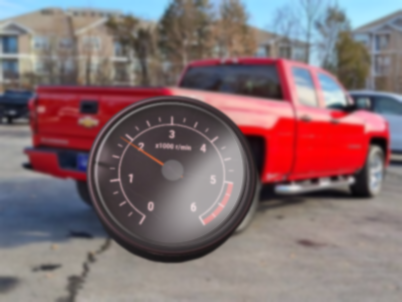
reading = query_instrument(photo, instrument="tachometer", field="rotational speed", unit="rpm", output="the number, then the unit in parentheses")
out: 1875 (rpm)
